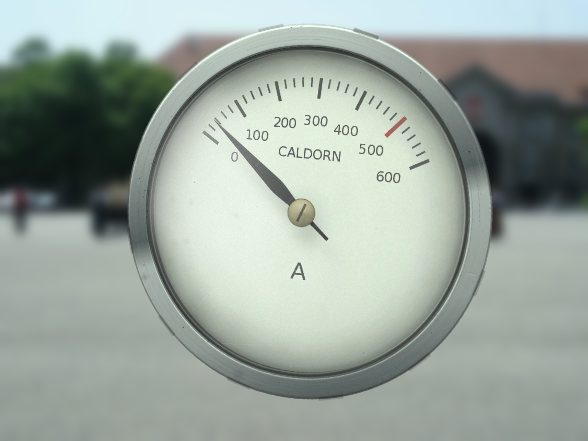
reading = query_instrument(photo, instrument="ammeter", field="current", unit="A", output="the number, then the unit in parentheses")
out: 40 (A)
